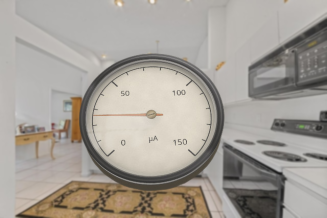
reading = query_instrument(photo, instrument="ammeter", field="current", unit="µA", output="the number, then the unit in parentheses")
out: 25 (µA)
